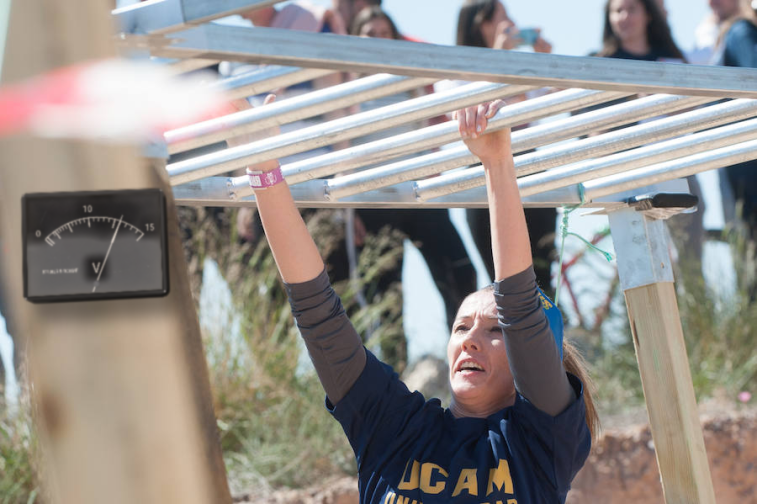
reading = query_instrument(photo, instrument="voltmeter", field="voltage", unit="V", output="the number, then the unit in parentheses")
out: 13 (V)
